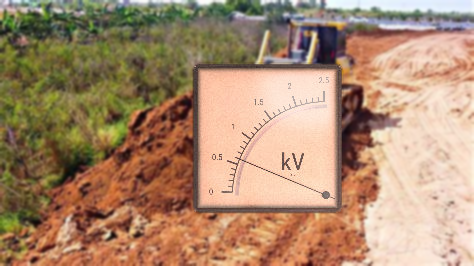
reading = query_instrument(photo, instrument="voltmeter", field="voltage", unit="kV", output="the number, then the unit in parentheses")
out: 0.6 (kV)
